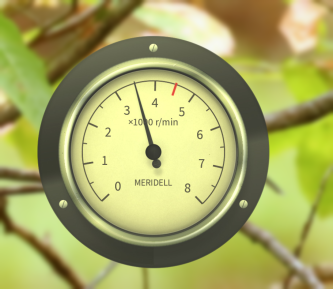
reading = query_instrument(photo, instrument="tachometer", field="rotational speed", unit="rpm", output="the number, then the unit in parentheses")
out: 3500 (rpm)
